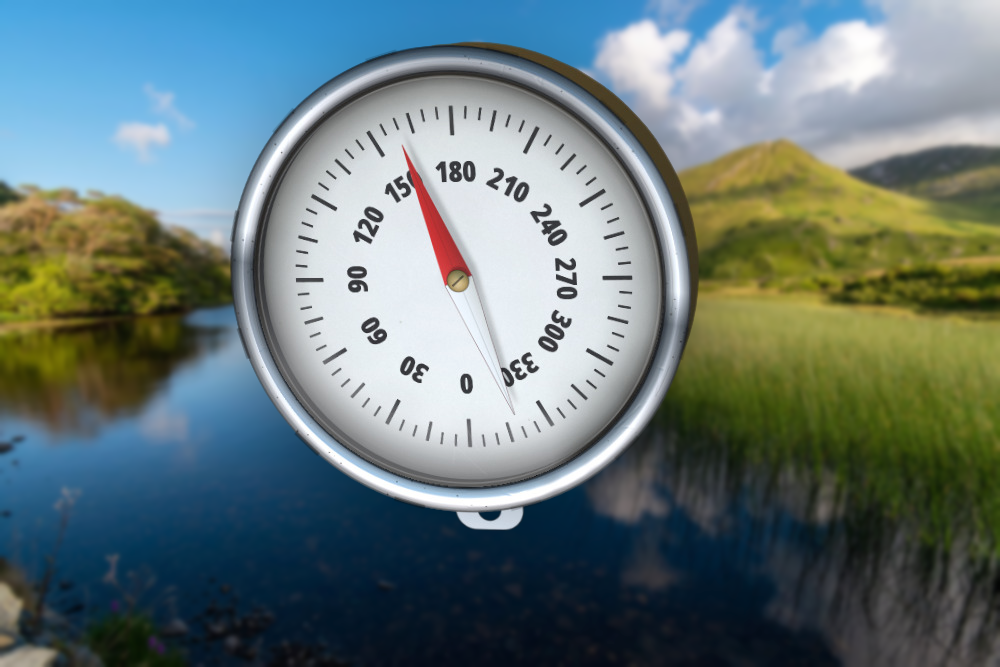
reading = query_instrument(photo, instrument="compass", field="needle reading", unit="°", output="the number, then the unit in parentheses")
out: 160 (°)
